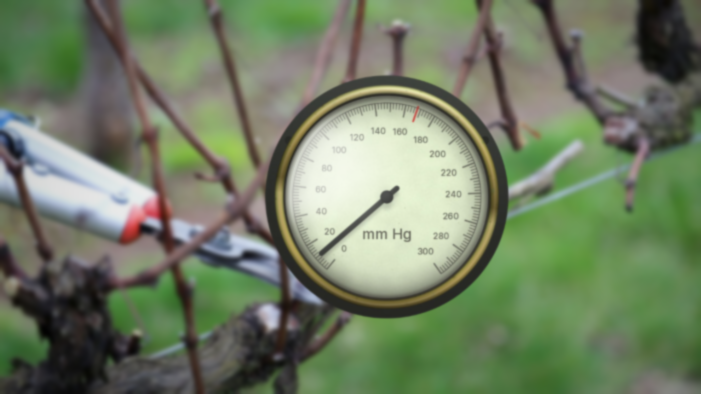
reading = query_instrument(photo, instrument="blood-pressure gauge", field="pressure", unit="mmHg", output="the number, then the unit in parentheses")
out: 10 (mmHg)
